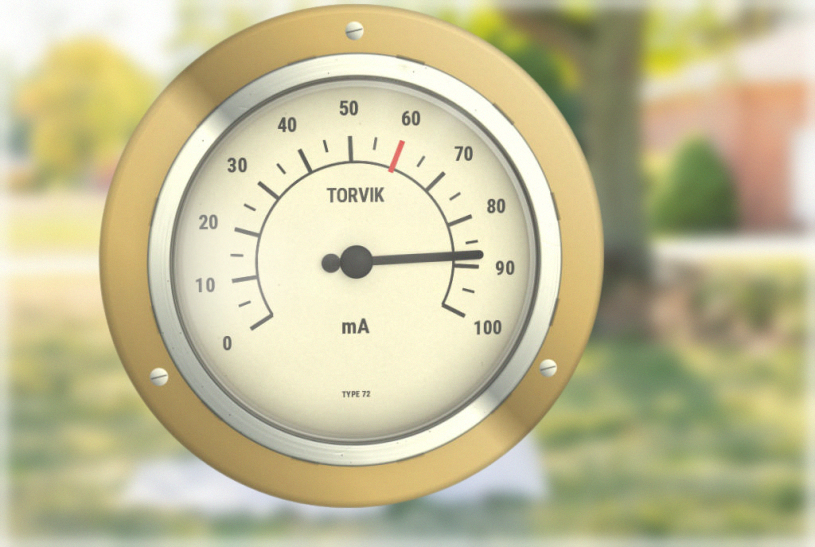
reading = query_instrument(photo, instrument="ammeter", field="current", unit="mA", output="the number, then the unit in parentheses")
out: 87.5 (mA)
